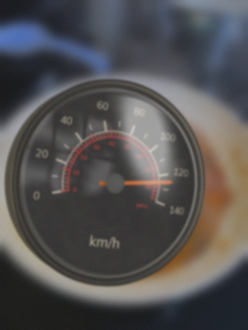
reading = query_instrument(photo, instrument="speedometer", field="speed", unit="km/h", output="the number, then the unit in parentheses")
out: 125 (km/h)
